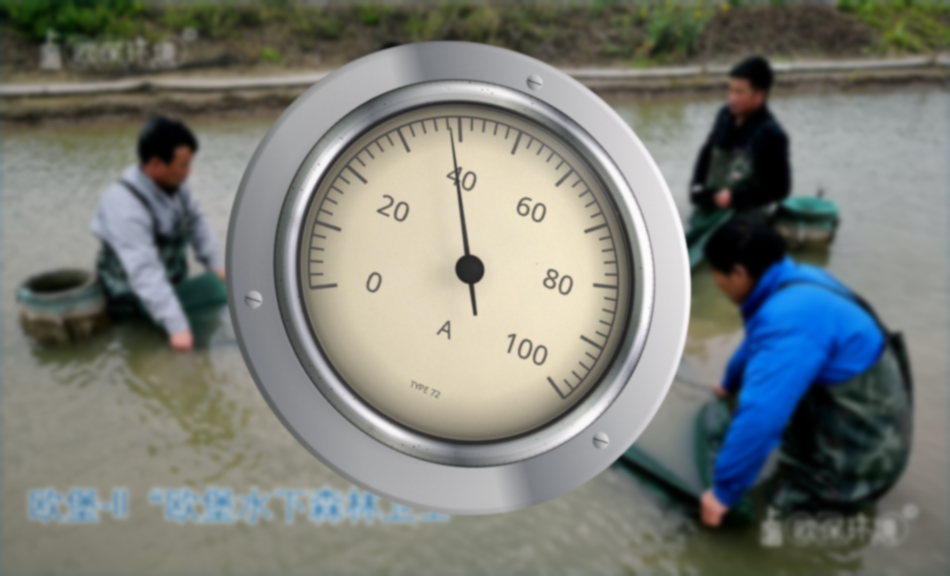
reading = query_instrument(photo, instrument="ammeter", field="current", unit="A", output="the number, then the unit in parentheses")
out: 38 (A)
